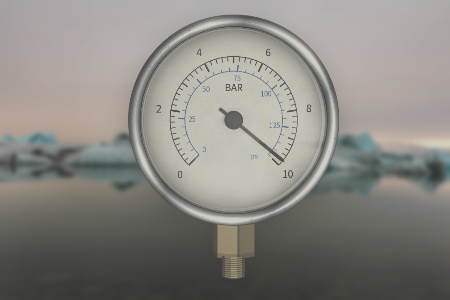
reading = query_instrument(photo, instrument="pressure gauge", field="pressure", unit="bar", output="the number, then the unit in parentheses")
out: 9.8 (bar)
